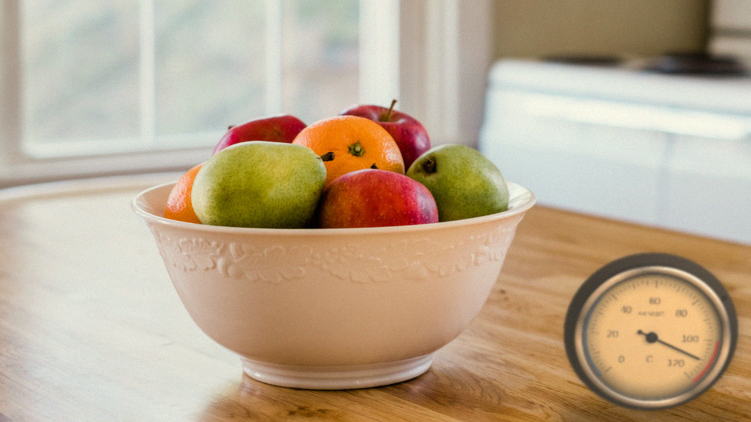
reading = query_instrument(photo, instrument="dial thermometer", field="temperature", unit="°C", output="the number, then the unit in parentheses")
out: 110 (°C)
